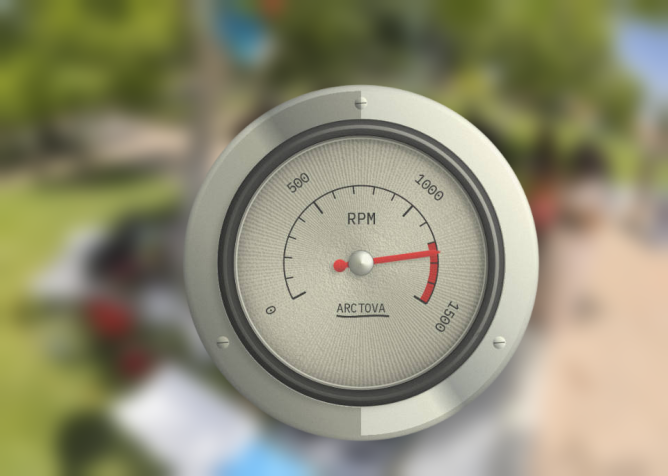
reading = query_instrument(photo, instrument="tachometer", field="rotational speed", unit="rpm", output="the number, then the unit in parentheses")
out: 1250 (rpm)
